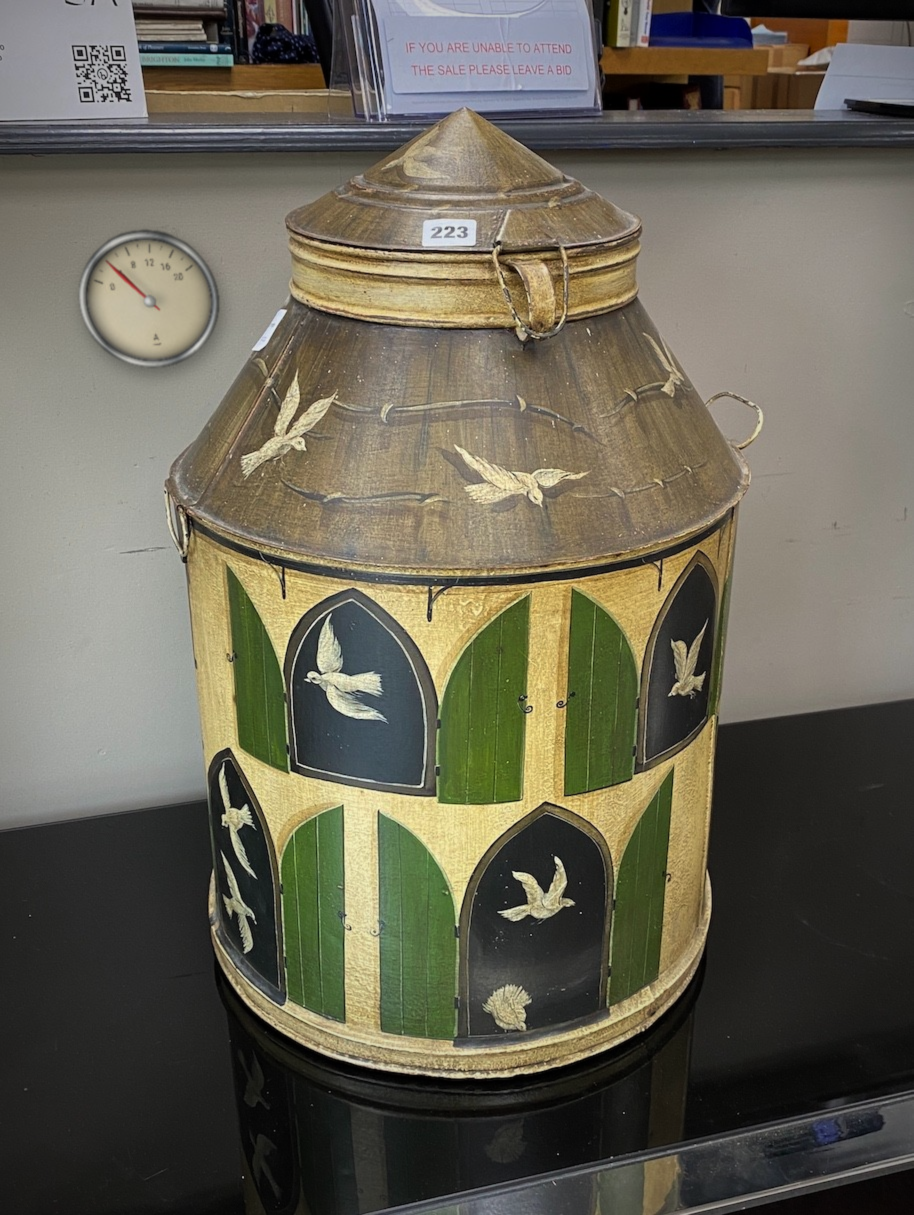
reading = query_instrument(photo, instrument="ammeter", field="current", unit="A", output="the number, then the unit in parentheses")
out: 4 (A)
